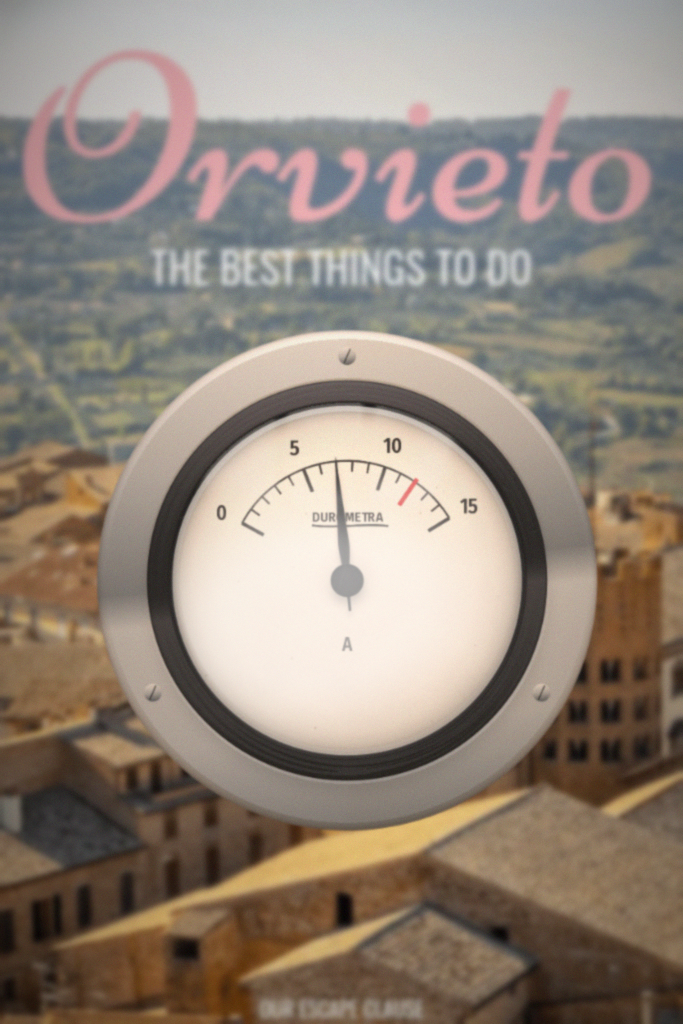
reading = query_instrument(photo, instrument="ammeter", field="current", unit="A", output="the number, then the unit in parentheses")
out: 7 (A)
